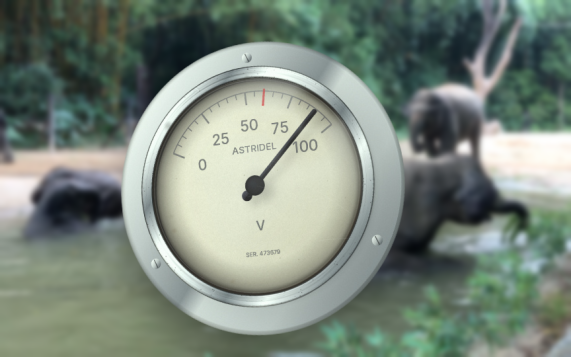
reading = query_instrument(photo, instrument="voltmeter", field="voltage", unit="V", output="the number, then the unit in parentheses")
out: 90 (V)
